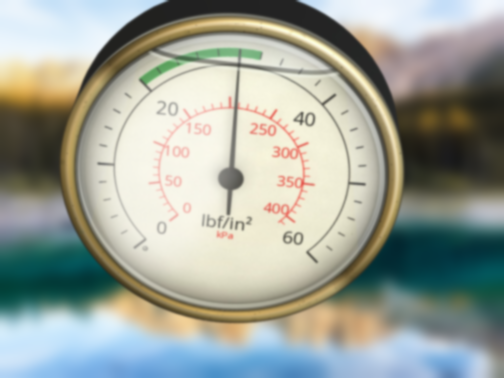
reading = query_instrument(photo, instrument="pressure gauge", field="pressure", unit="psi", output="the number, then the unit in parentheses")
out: 30 (psi)
